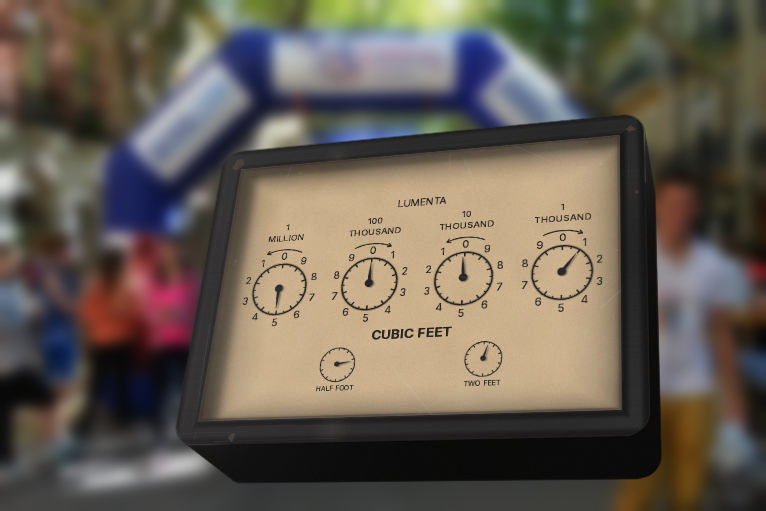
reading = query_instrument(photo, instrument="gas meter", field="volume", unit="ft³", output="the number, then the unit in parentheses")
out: 500100 (ft³)
